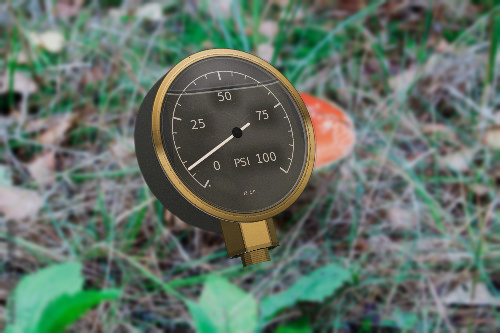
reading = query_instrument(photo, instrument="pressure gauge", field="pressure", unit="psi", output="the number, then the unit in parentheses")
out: 7.5 (psi)
